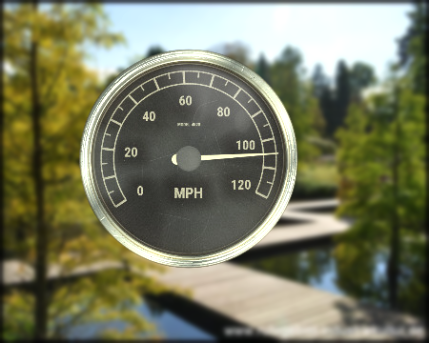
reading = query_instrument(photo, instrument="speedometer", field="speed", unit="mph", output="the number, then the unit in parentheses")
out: 105 (mph)
